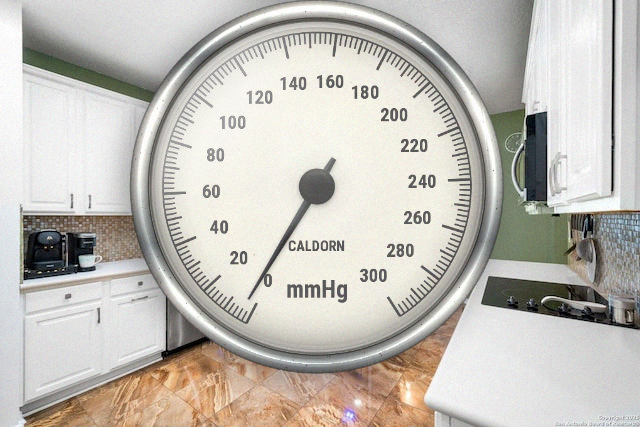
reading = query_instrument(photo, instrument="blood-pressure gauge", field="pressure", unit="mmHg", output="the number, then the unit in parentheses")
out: 4 (mmHg)
